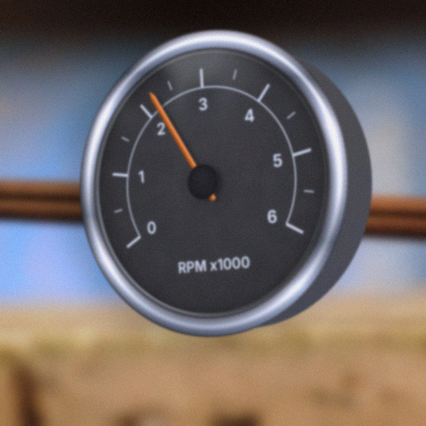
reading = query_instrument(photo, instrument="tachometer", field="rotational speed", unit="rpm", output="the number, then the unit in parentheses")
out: 2250 (rpm)
